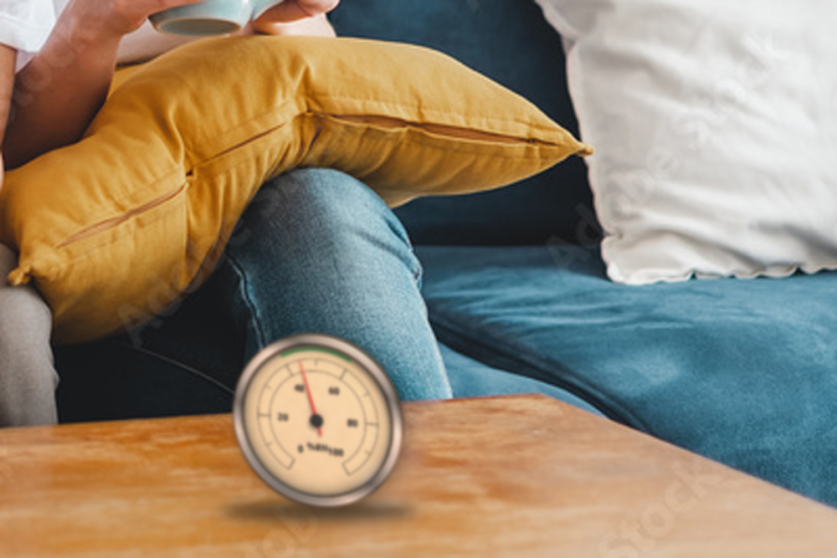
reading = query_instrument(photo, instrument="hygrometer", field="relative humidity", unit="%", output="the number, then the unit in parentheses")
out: 45 (%)
